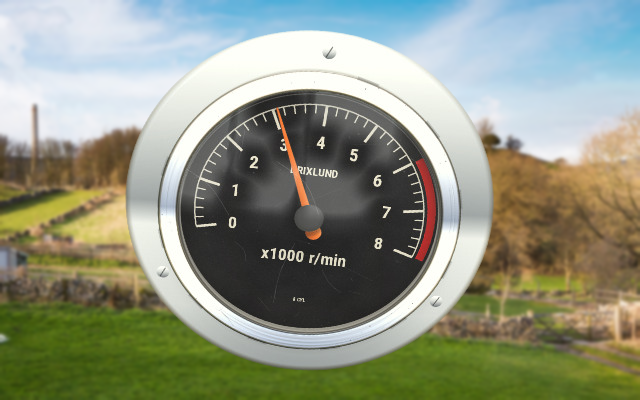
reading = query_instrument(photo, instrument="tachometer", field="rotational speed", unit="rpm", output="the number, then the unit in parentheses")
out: 3100 (rpm)
